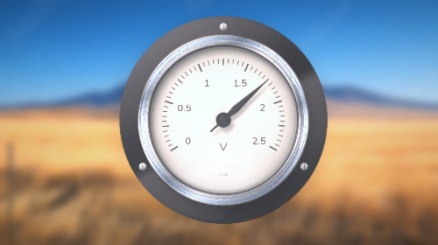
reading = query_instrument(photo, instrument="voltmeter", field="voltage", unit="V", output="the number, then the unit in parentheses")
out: 1.75 (V)
